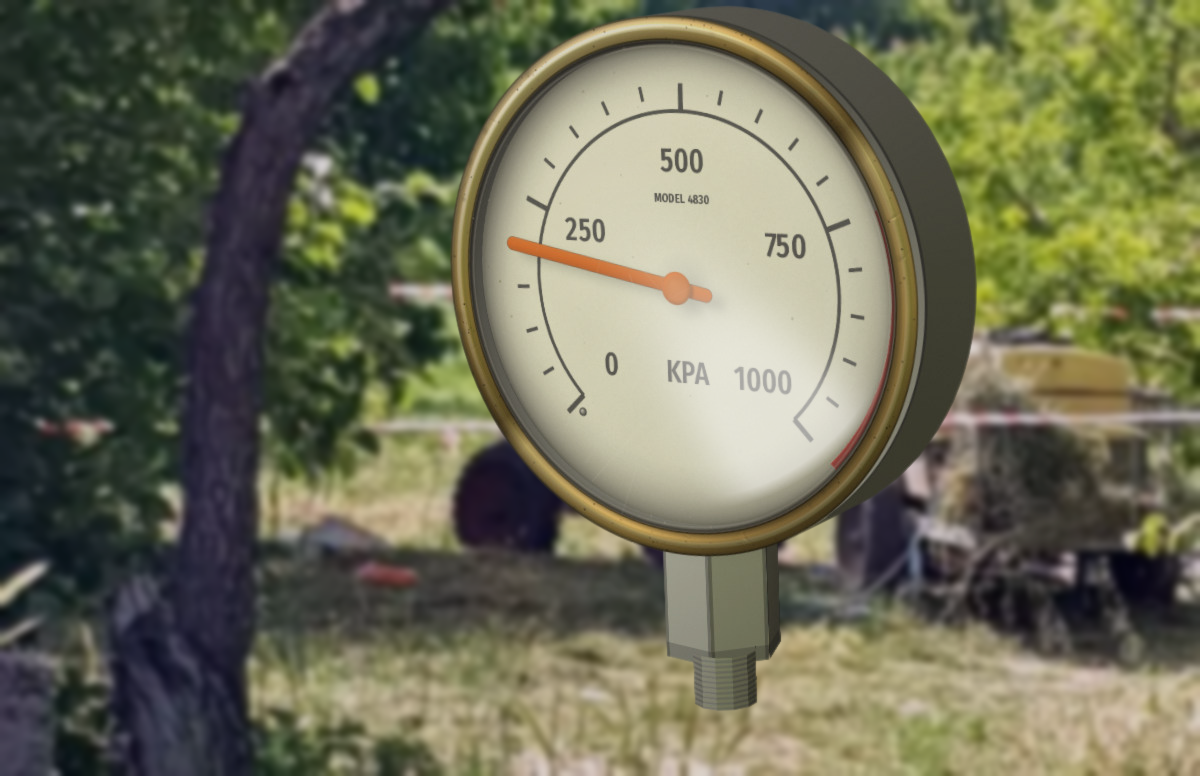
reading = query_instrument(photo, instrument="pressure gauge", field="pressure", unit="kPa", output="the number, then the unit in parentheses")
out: 200 (kPa)
